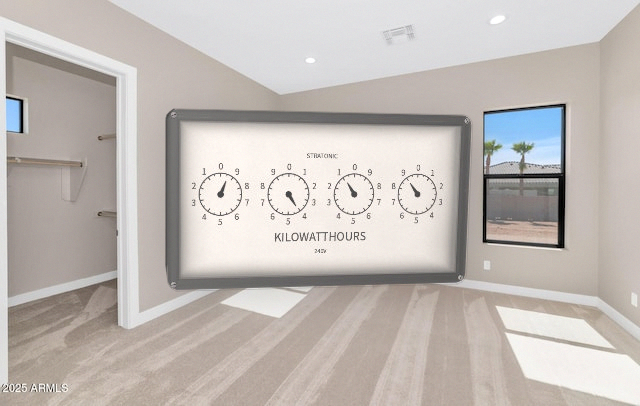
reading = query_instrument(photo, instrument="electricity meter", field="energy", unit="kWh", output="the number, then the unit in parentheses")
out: 9409 (kWh)
